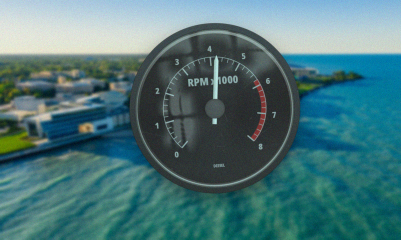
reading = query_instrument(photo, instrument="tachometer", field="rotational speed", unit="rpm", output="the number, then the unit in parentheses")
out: 4200 (rpm)
